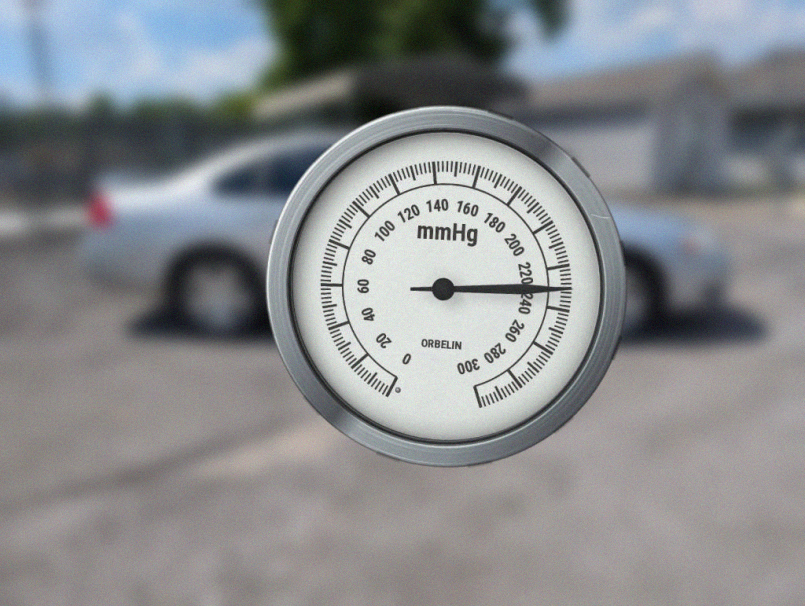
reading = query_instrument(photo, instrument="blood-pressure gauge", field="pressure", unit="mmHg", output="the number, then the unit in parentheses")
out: 230 (mmHg)
